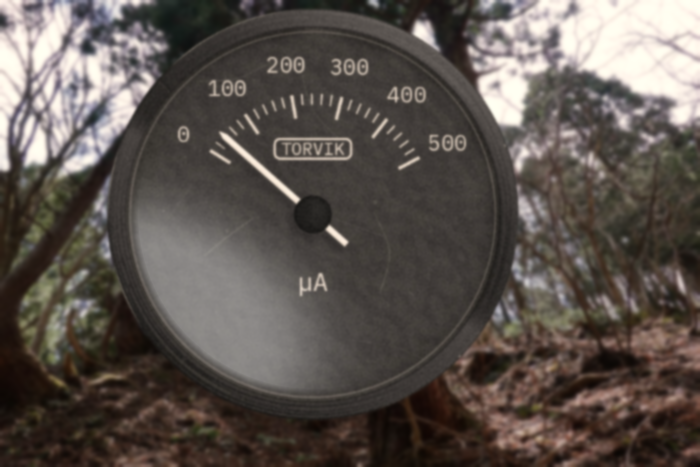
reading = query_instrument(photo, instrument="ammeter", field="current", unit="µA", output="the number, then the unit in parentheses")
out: 40 (µA)
